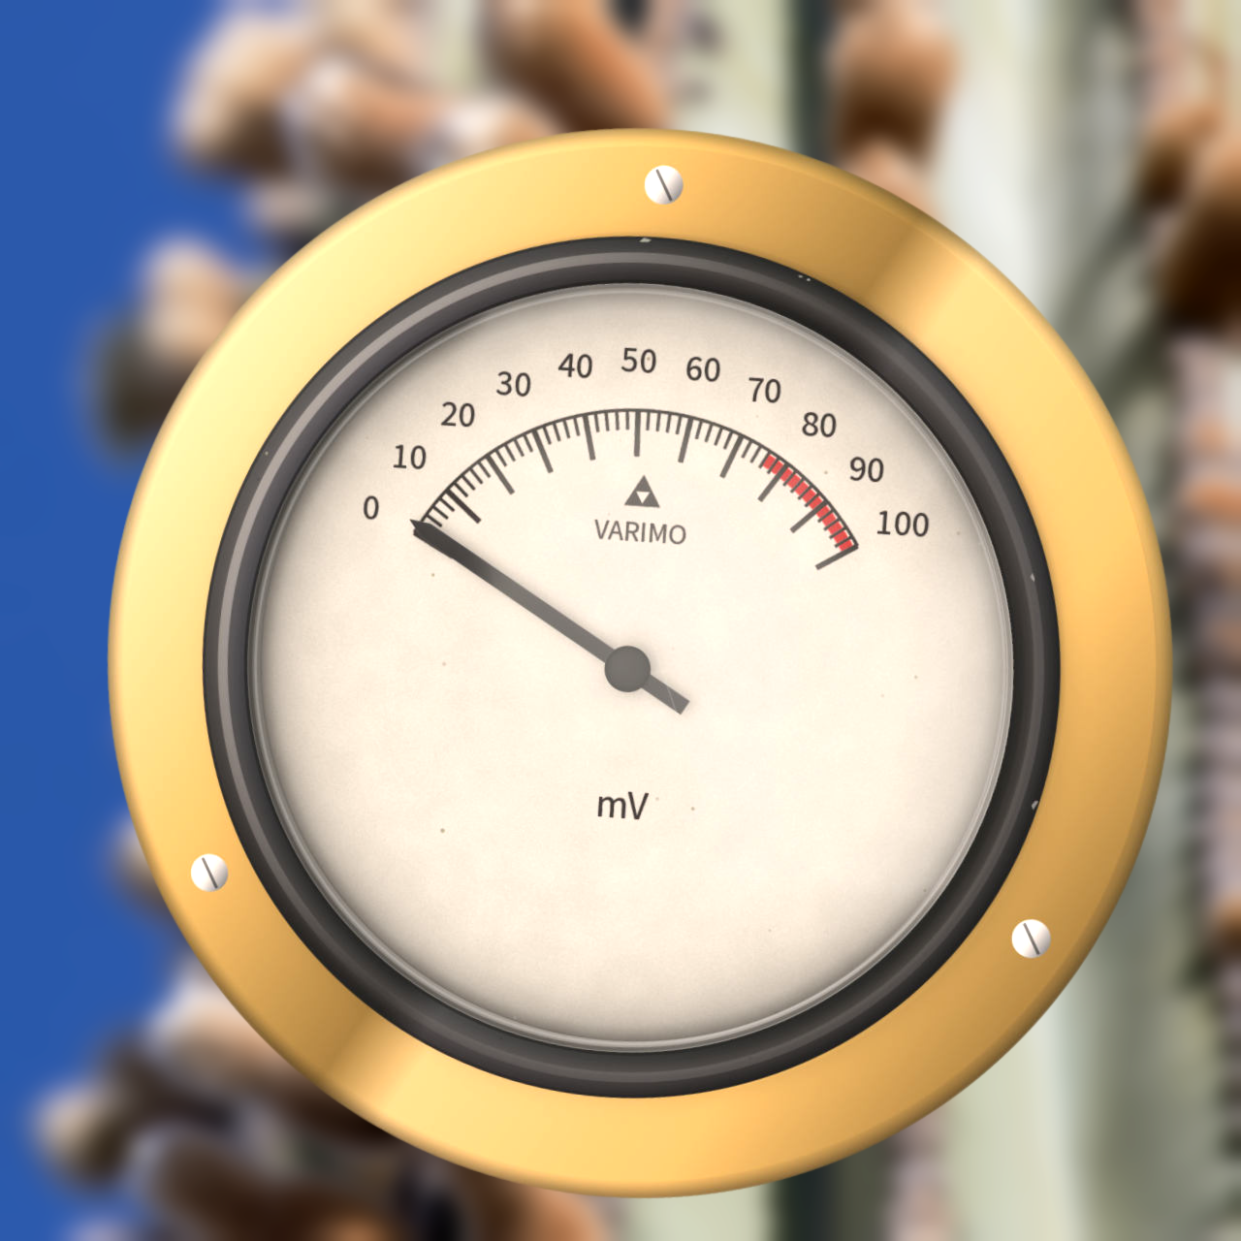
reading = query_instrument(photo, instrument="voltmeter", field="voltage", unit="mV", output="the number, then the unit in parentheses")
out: 2 (mV)
